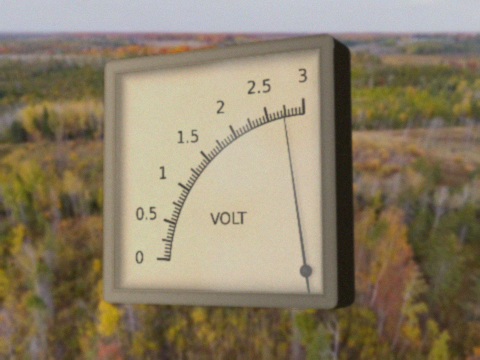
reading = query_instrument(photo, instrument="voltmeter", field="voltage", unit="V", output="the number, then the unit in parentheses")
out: 2.75 (V)
